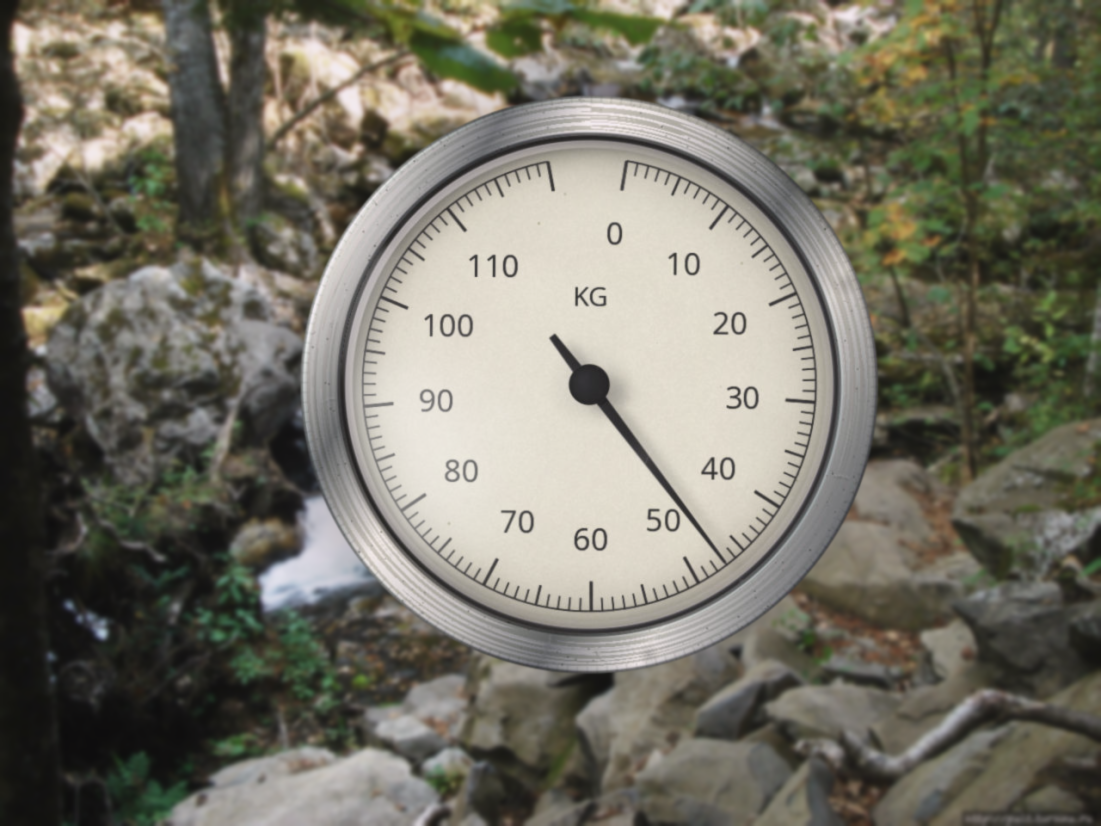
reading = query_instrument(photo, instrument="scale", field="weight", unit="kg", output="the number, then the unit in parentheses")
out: 47 (kg)
